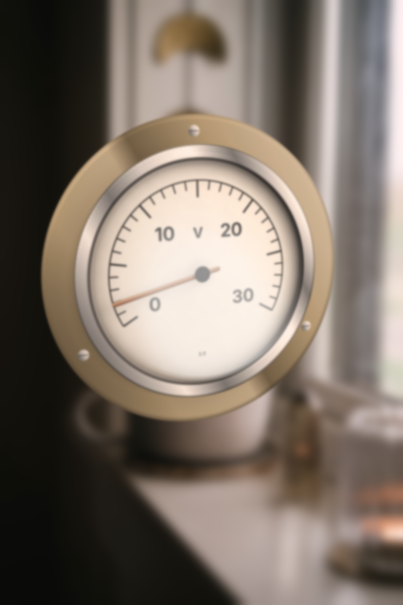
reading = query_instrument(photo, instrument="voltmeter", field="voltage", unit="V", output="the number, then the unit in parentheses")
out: 2 (V)
